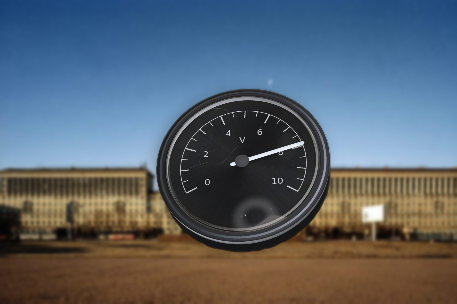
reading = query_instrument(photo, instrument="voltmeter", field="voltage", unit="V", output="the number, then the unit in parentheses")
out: 8 (V)
